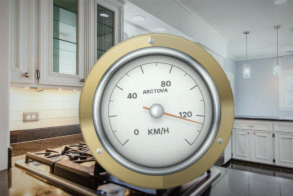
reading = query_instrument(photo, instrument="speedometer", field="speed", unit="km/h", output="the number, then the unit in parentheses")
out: 125 (km/h)
